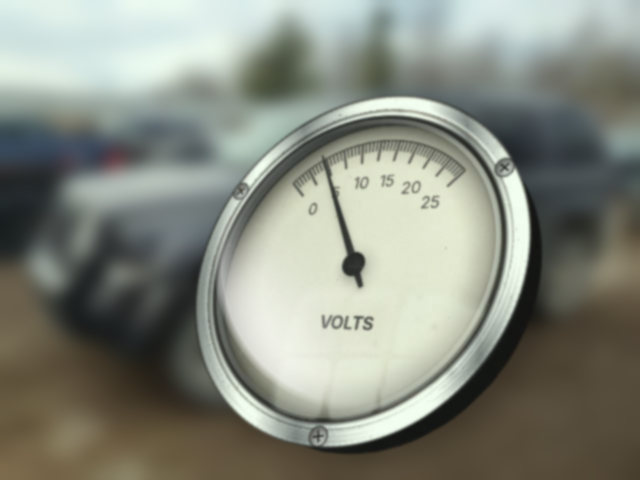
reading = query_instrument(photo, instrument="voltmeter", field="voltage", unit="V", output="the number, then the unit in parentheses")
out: 5 (V)
